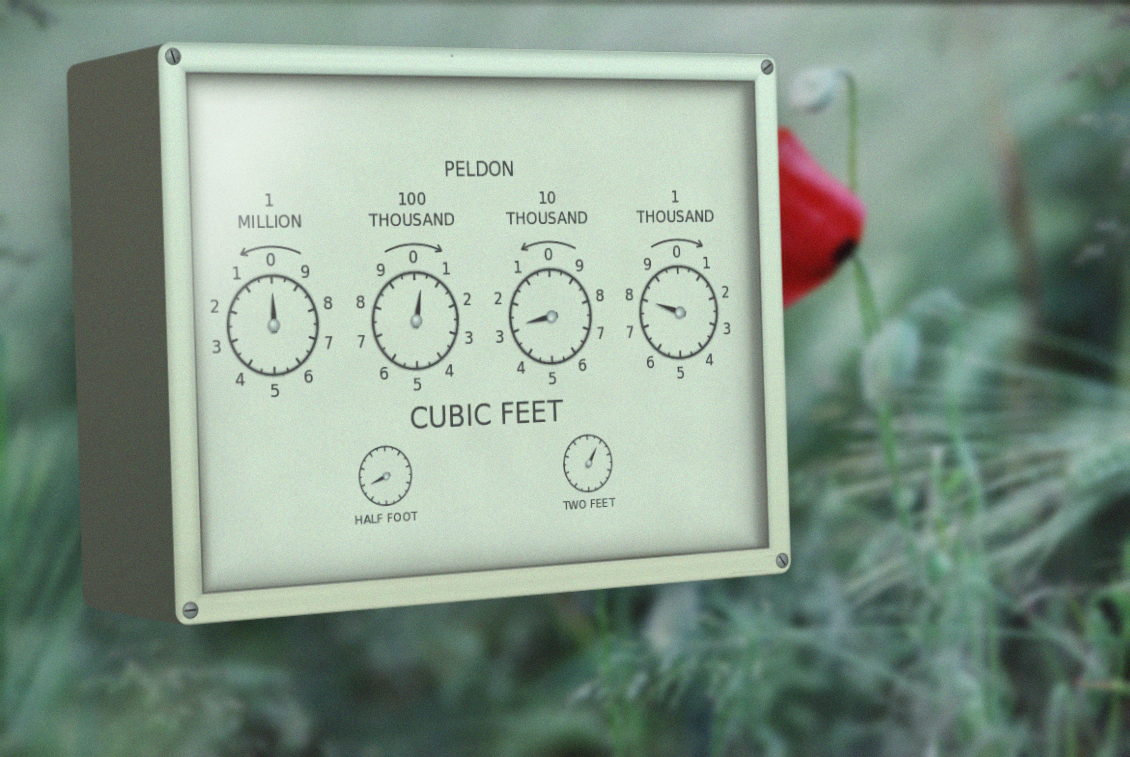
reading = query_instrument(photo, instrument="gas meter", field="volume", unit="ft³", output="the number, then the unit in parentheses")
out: 2800 (ft³)
